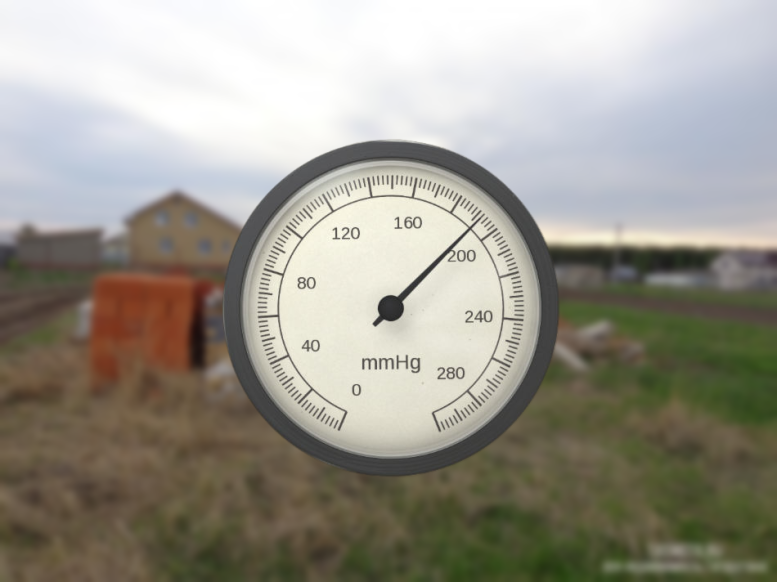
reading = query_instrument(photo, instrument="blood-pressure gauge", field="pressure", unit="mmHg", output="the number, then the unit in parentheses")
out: 192 (mmHg)
